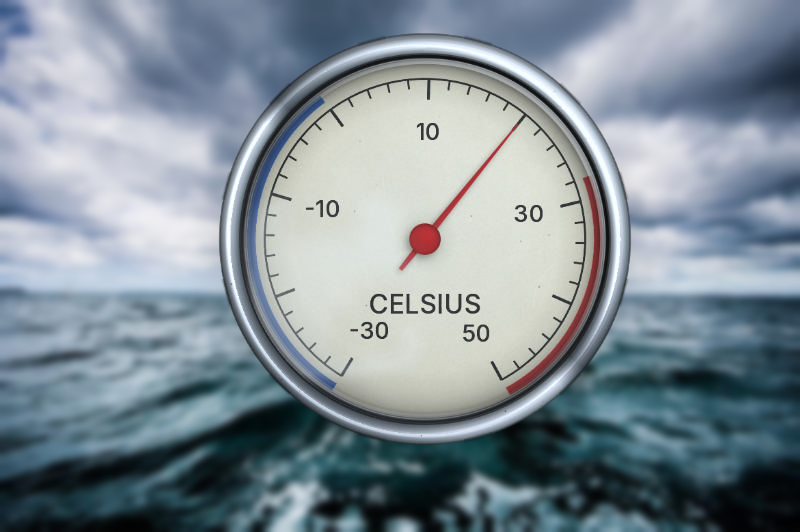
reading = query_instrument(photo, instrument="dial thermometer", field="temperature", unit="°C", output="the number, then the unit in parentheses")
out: 20 (°C)
